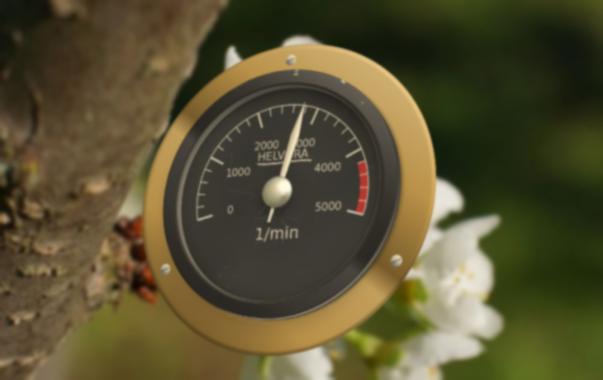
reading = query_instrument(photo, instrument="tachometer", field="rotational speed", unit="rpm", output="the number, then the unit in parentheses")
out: 2800 (rpm)
